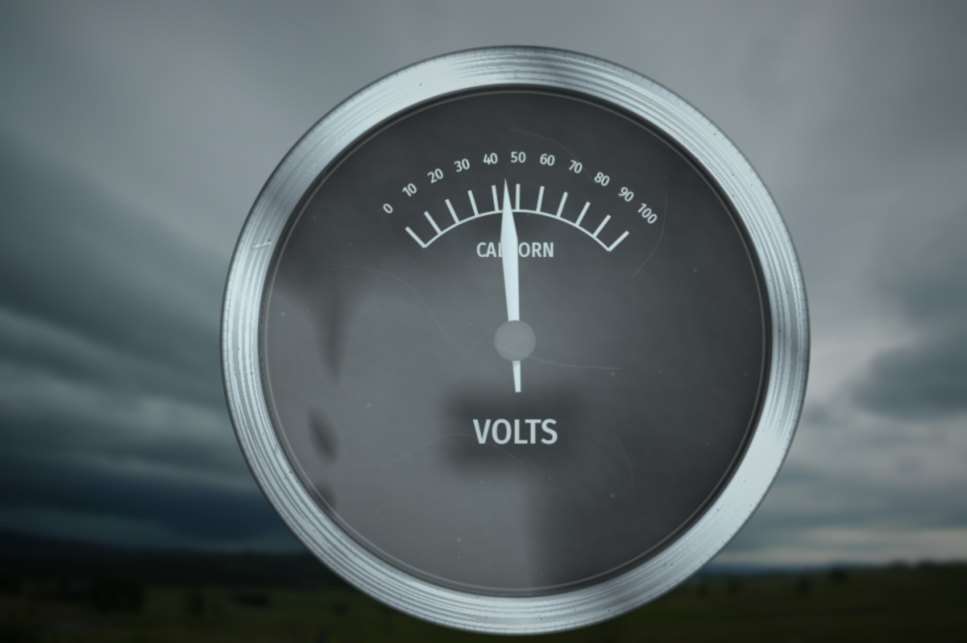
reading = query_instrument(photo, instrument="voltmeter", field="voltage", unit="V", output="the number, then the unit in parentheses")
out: 45 (V)
